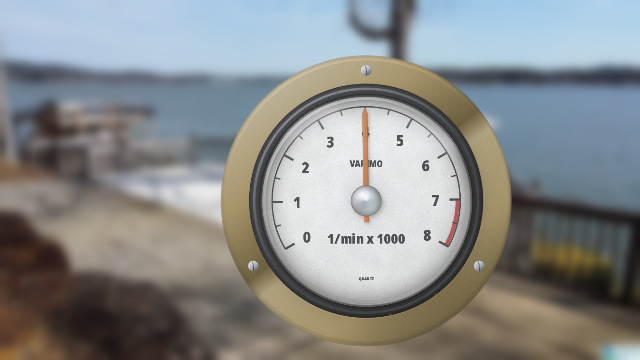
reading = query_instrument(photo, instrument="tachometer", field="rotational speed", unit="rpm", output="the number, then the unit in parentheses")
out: 4000 (rpm)
